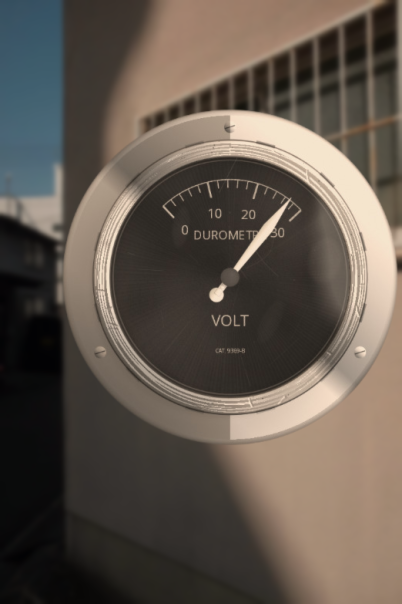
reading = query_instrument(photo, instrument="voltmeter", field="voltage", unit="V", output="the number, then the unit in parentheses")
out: 27 (V)
